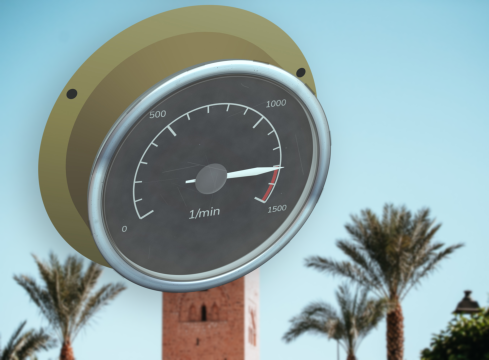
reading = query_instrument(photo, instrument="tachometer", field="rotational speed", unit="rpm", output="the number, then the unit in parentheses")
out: 1300 (rpm)
